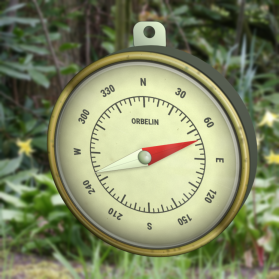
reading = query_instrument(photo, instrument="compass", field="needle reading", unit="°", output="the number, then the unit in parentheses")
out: 70 (°)
